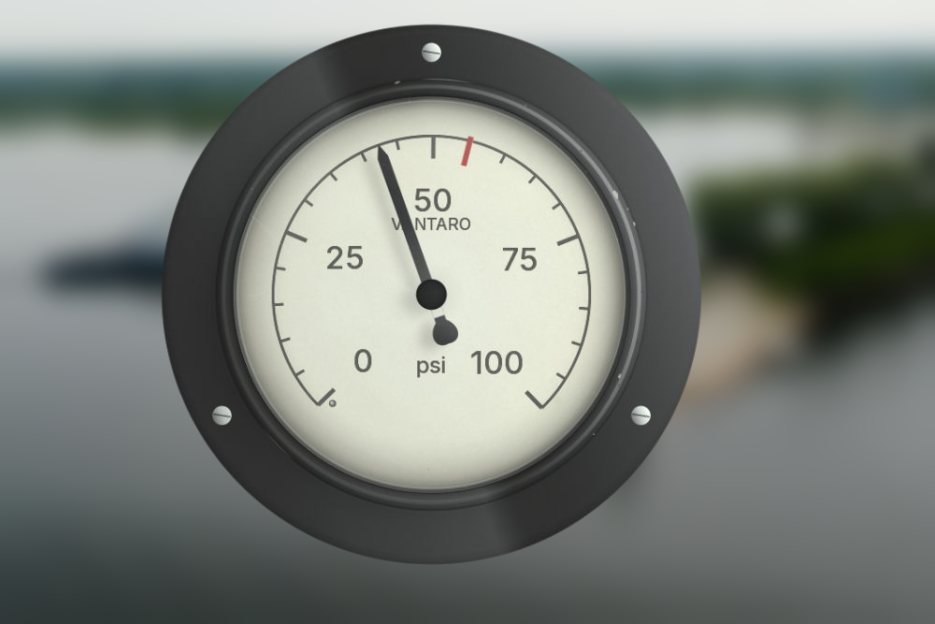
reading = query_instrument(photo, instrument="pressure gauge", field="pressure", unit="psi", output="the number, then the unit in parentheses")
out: 42.5 (psi)
